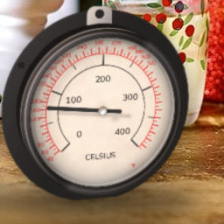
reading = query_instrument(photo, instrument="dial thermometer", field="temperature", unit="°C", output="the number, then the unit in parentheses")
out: 75 (°C)
